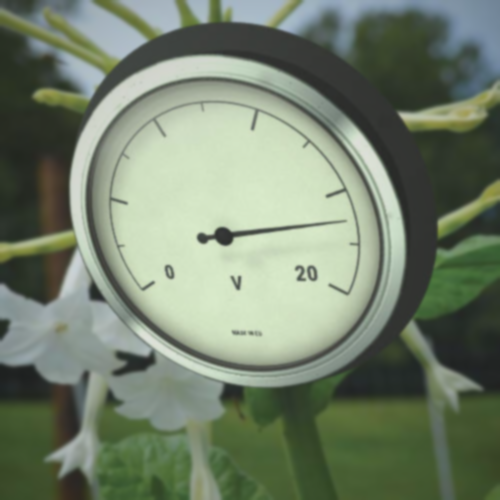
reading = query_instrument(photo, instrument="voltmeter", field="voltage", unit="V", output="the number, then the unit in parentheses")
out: 17 (V)
